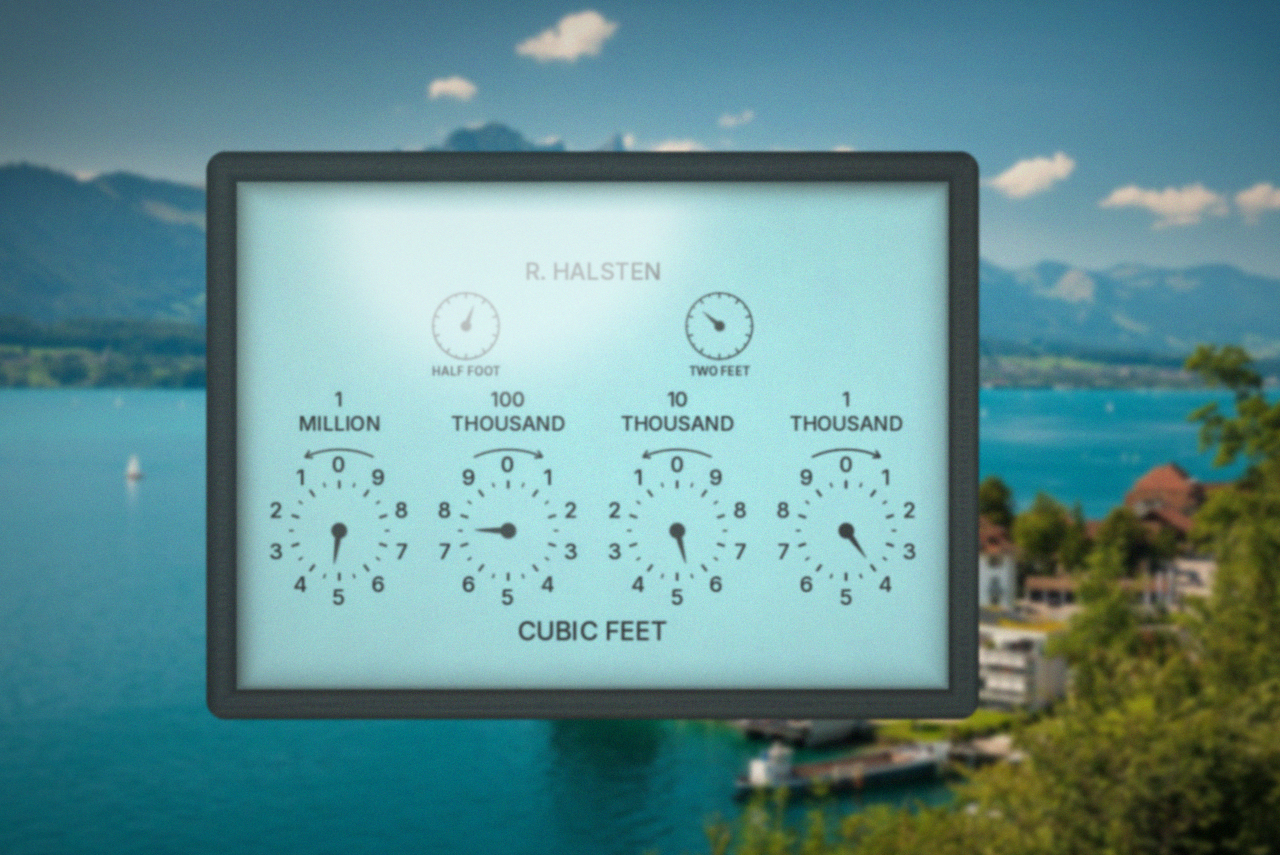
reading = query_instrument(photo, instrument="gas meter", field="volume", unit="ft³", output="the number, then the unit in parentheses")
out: 475400 (ft³)
